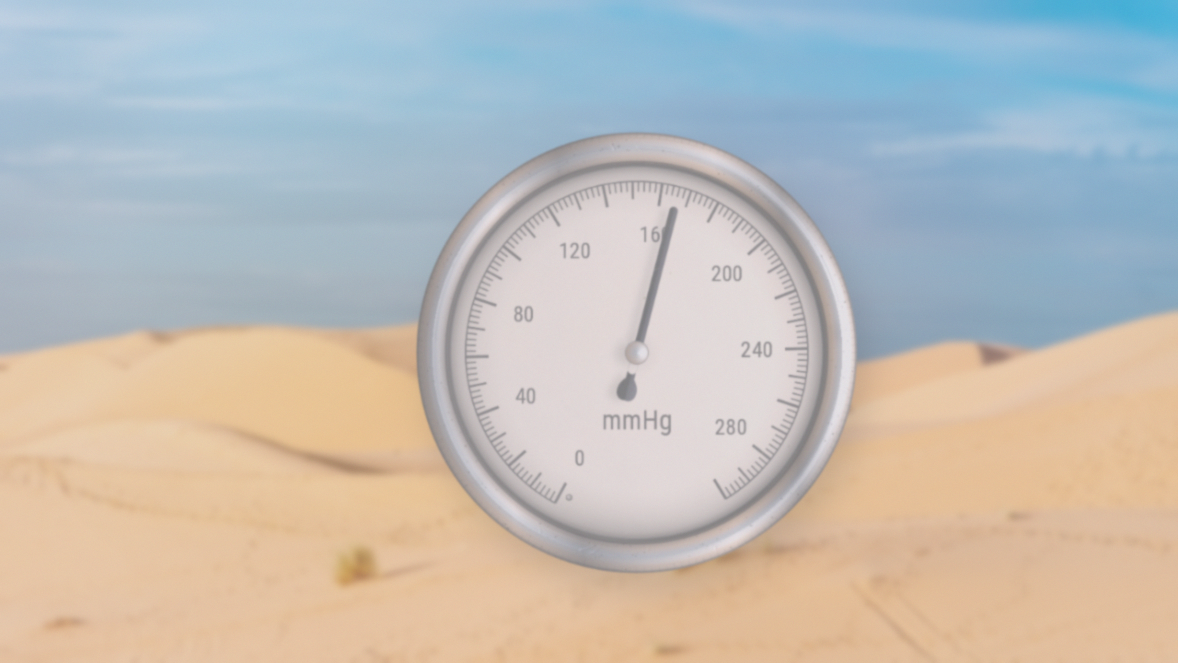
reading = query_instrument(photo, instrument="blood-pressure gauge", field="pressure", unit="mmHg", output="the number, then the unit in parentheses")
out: 166 (mmHg)
